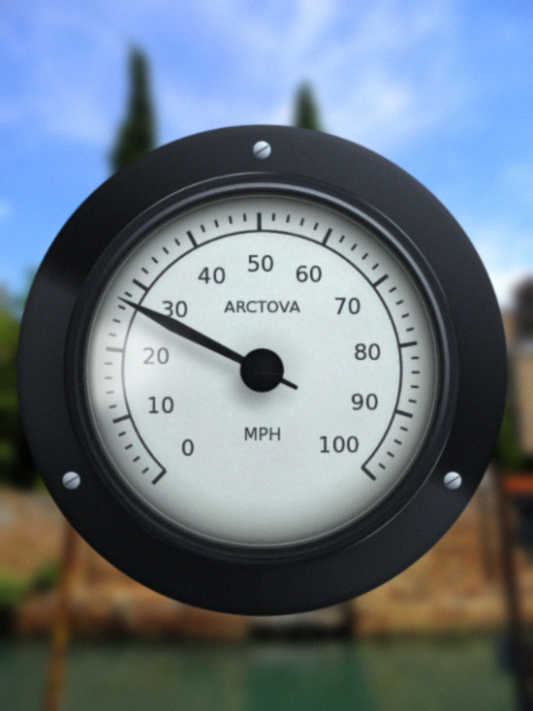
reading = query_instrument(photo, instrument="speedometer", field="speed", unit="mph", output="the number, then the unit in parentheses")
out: 27 (mph)
